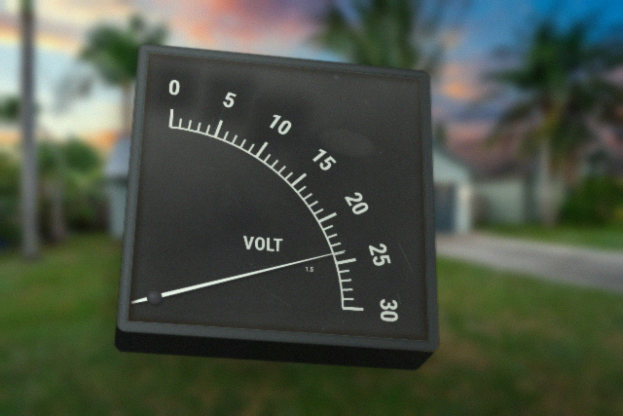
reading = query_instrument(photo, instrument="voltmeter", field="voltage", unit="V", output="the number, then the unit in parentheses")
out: 24 (V)
